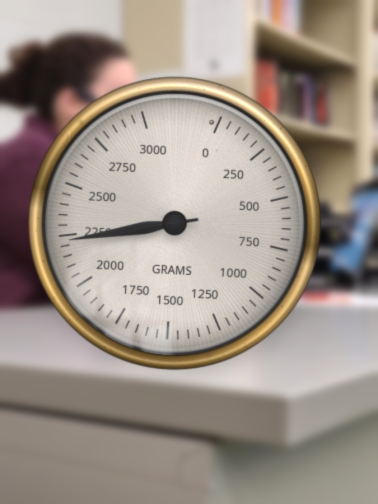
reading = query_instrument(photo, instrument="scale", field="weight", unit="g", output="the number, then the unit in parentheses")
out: 2225 (g)
